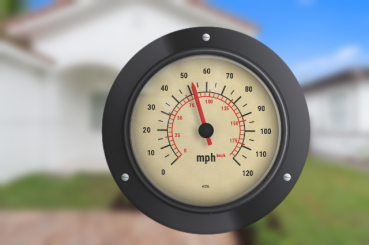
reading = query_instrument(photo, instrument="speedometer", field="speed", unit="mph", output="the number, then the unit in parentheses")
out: 52.5 (mph)
